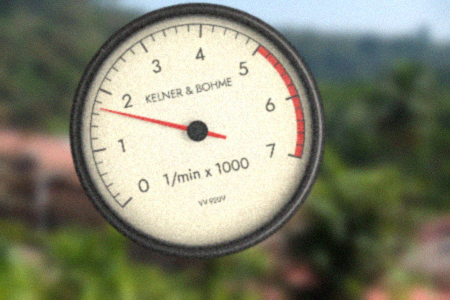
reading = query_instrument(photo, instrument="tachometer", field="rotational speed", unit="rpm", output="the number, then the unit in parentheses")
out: 1700 (rpm)
